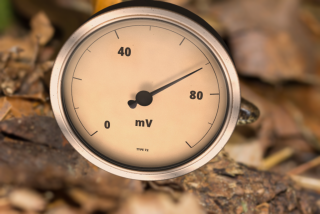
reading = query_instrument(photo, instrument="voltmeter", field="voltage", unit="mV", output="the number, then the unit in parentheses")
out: 70 (mV)
